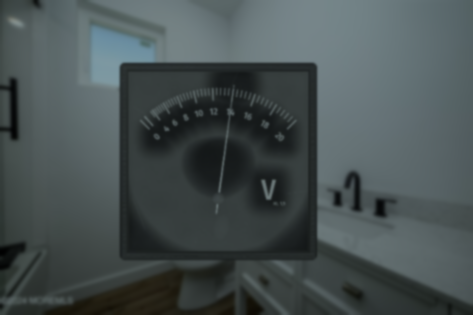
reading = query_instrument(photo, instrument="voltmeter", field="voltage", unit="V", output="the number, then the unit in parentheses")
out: 14 (V)
